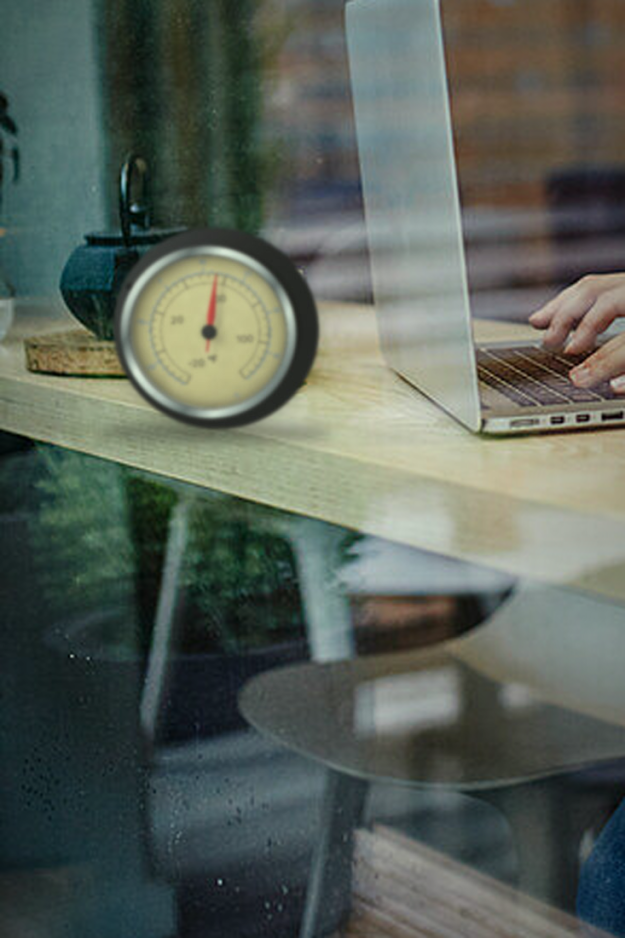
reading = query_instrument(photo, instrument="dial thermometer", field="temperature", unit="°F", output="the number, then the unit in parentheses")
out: 56 (°F)
